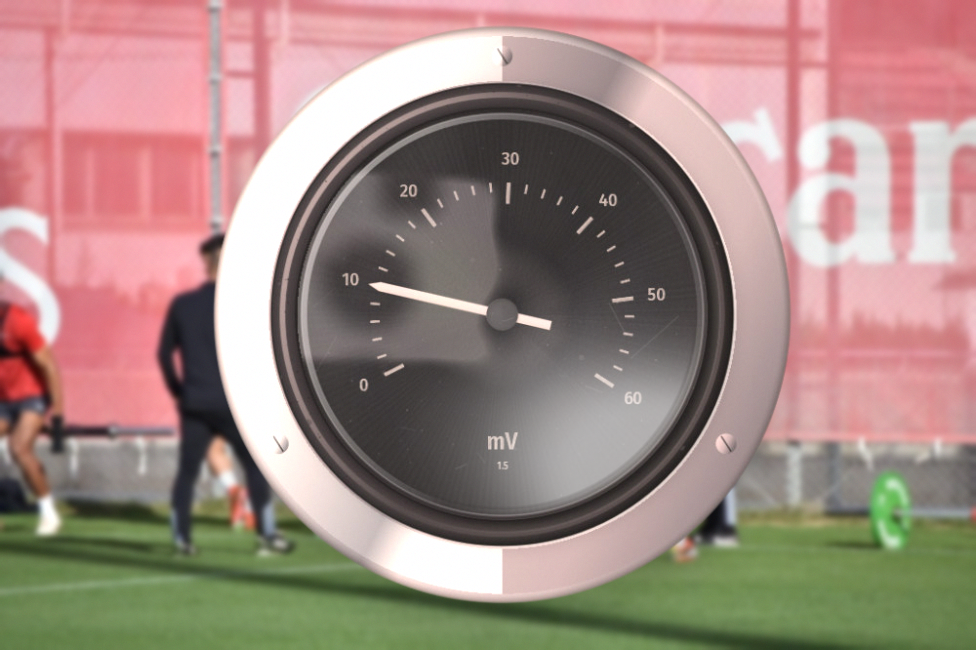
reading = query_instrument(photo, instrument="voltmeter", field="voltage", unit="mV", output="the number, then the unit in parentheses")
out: 10 (mV)
